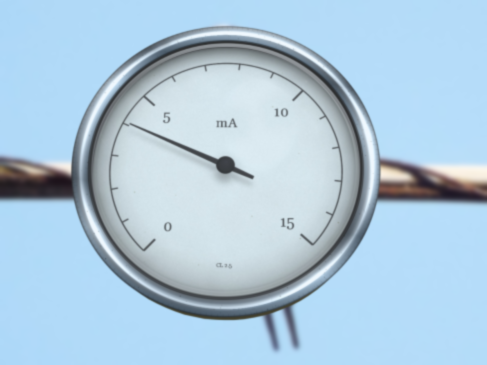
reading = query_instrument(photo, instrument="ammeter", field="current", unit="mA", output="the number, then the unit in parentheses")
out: 4 (mA)
